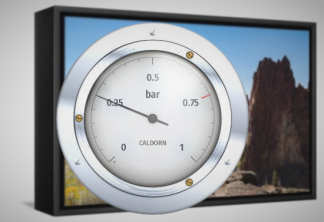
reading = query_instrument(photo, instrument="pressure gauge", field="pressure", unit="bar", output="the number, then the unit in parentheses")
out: 0.25 (bar)
